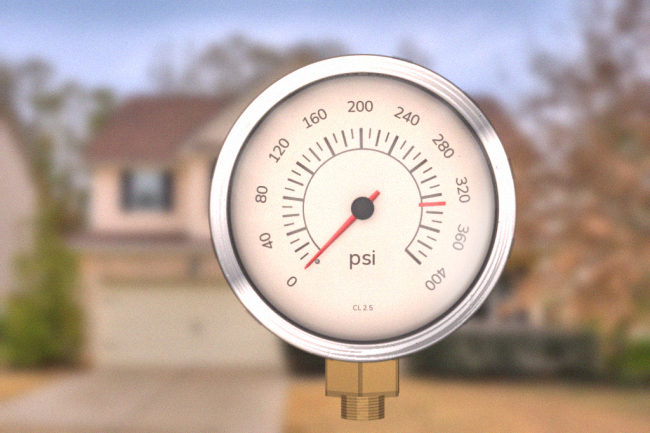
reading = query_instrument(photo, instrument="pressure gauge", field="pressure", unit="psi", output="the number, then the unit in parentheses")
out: 0 (psi)
